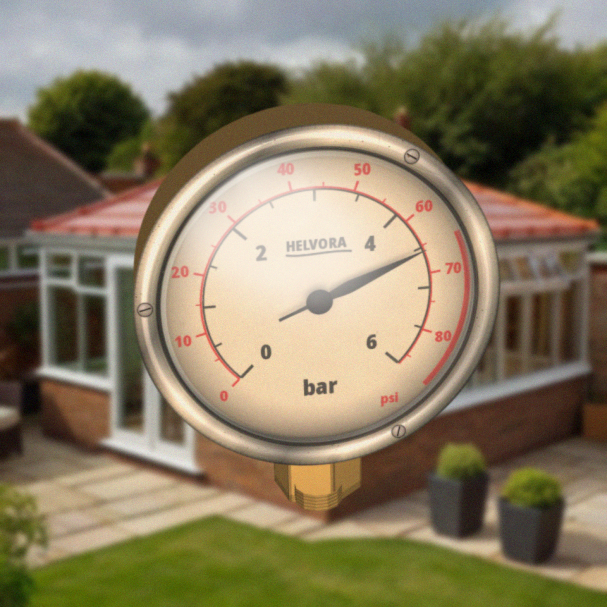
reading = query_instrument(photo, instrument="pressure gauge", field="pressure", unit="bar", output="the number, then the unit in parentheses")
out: 4.5 (bar)
